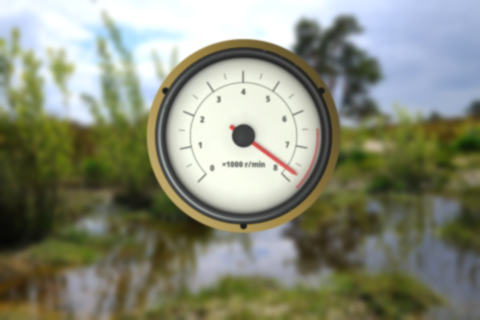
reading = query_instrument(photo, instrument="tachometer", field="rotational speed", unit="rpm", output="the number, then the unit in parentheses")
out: 7750 (rpm)
